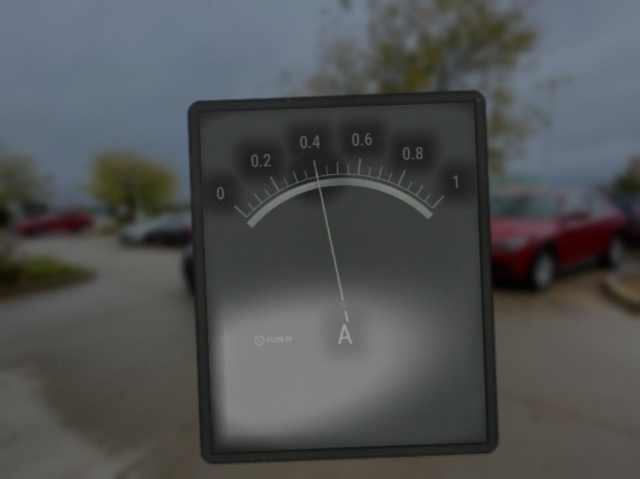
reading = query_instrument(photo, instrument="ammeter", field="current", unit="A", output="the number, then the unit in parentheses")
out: 0.4 (A)
